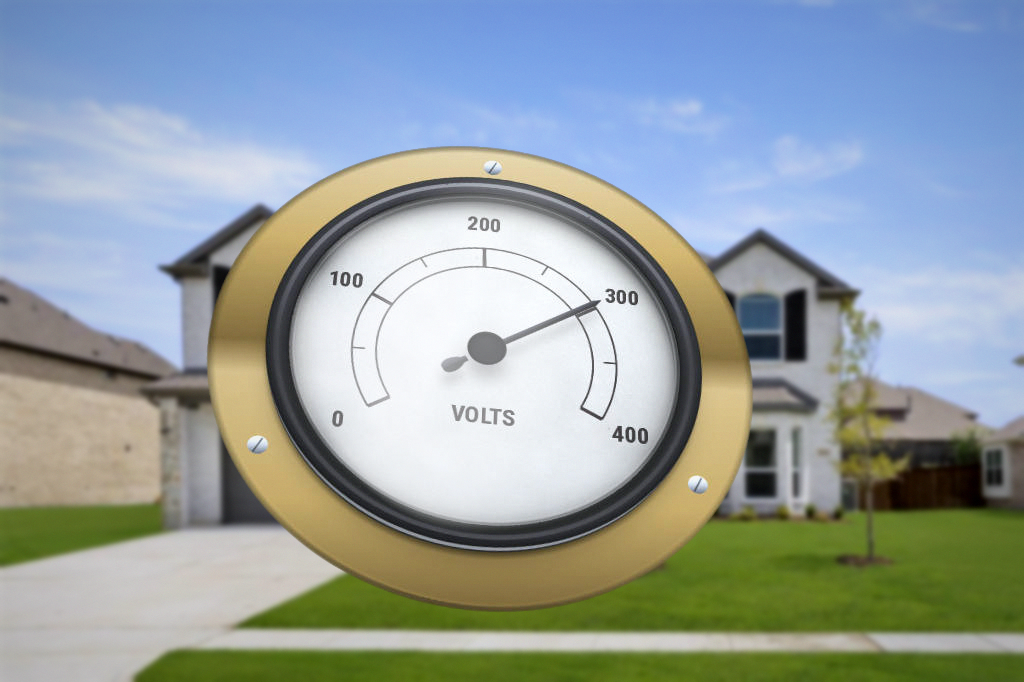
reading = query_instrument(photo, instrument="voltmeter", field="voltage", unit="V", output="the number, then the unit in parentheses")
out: 300 (V)
